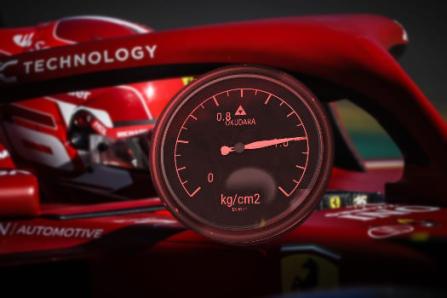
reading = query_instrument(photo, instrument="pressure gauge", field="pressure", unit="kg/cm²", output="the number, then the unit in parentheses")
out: 1.6 (kg/cm²)
